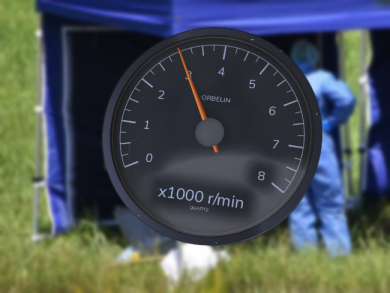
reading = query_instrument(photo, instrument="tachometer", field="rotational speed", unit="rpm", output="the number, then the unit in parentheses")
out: 3000 (rpm)
